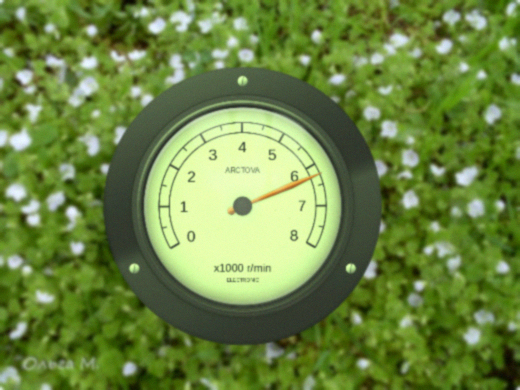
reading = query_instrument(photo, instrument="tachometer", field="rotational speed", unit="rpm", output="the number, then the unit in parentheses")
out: 6250 (rpm)
